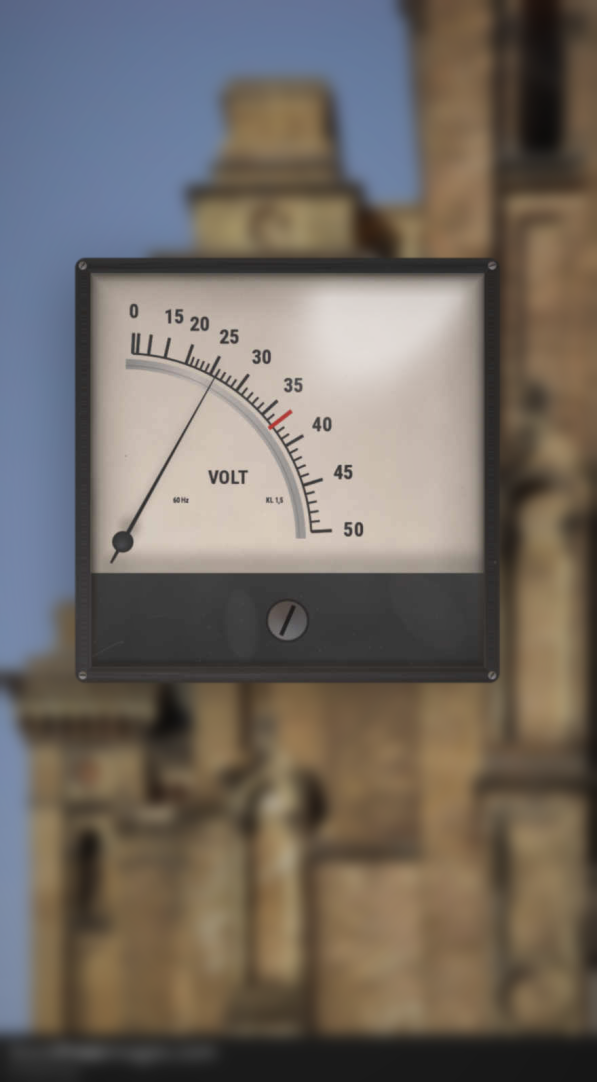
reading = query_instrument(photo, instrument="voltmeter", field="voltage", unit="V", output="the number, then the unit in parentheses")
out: 26 (V)
